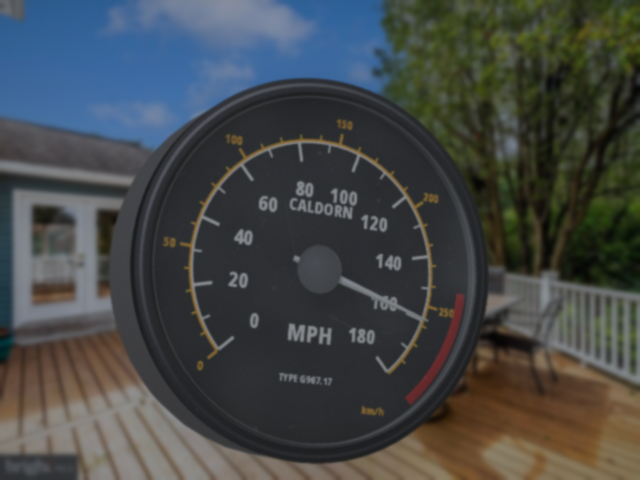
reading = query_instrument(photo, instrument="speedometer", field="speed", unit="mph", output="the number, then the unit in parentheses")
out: 160 (mph)
